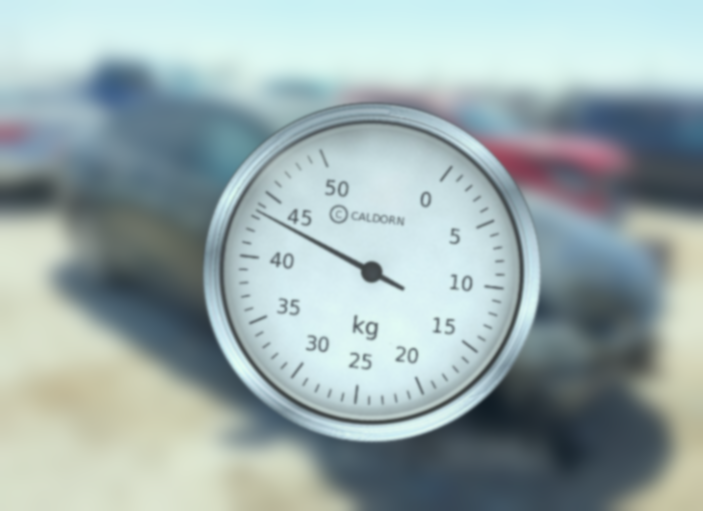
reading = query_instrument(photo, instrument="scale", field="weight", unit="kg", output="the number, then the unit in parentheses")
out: 43.5 (kg)
